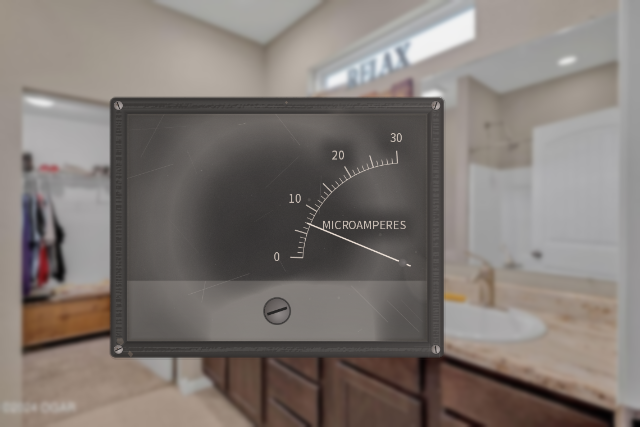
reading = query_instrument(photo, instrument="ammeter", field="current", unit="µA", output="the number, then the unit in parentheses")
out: 7 (µA)
